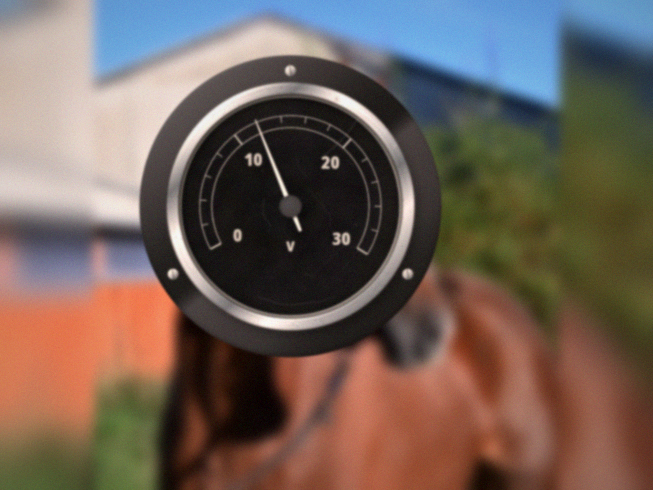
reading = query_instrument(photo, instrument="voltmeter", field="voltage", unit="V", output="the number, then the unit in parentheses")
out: 12 (V)
